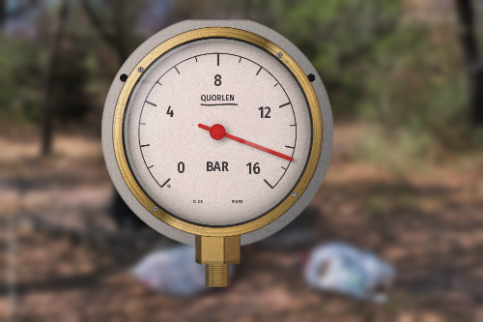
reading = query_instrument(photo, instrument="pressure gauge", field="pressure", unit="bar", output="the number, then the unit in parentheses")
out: 14.5 (bar)
